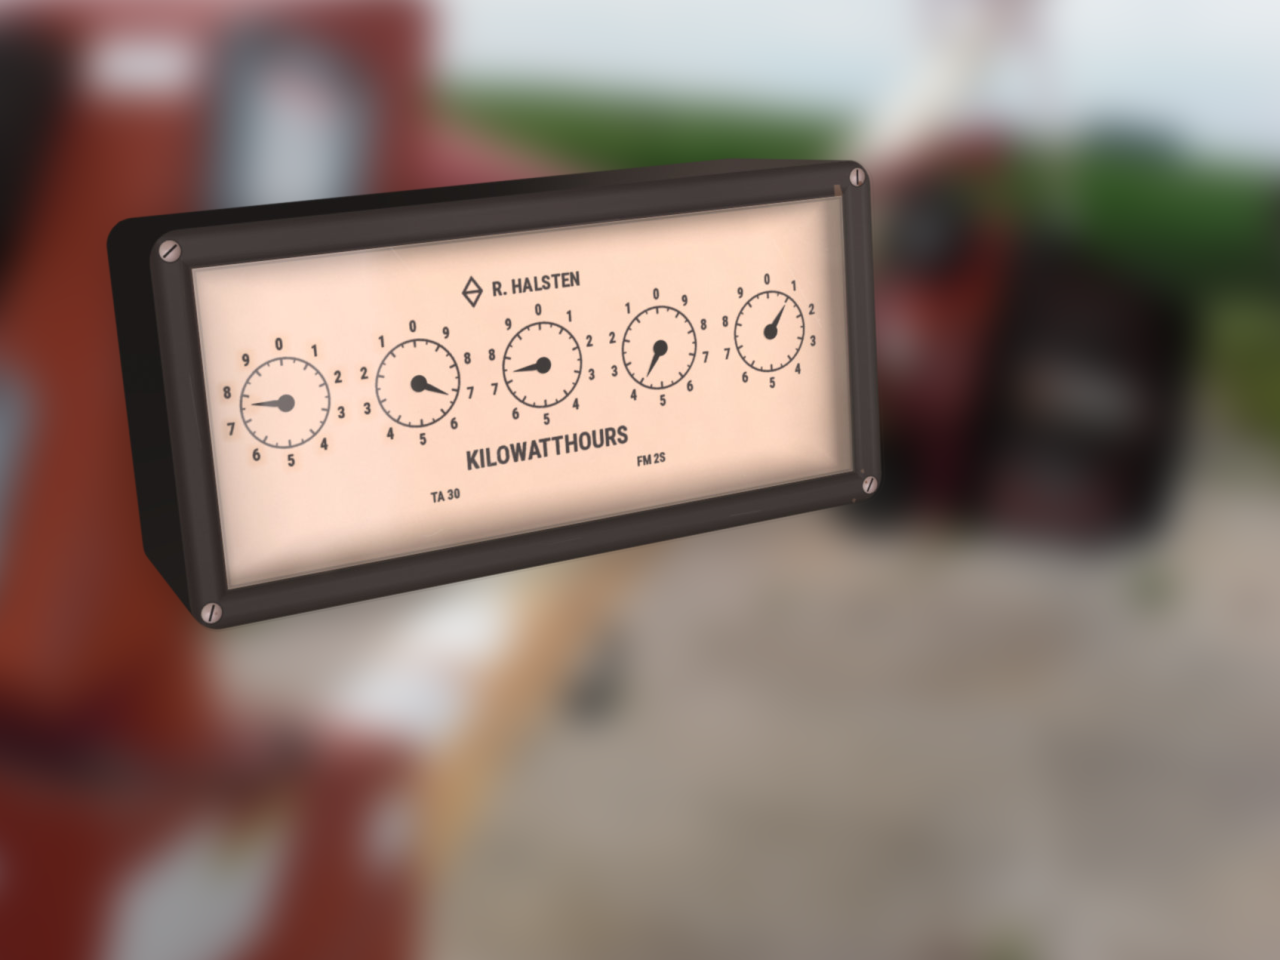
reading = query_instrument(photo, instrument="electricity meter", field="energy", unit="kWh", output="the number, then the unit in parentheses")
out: 76741 (kWh)
